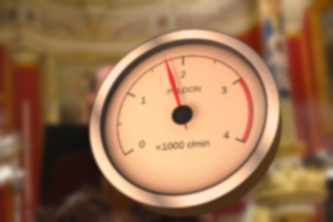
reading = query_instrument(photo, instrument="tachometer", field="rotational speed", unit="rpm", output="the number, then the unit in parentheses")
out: 1750 (rpm)
